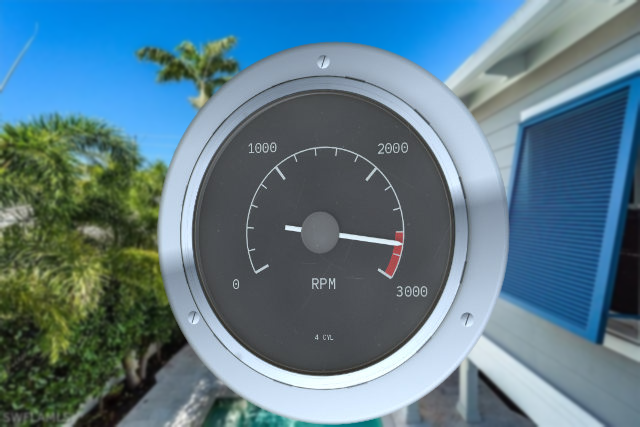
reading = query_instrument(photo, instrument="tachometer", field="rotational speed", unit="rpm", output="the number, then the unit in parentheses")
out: 2700 (rpm)
